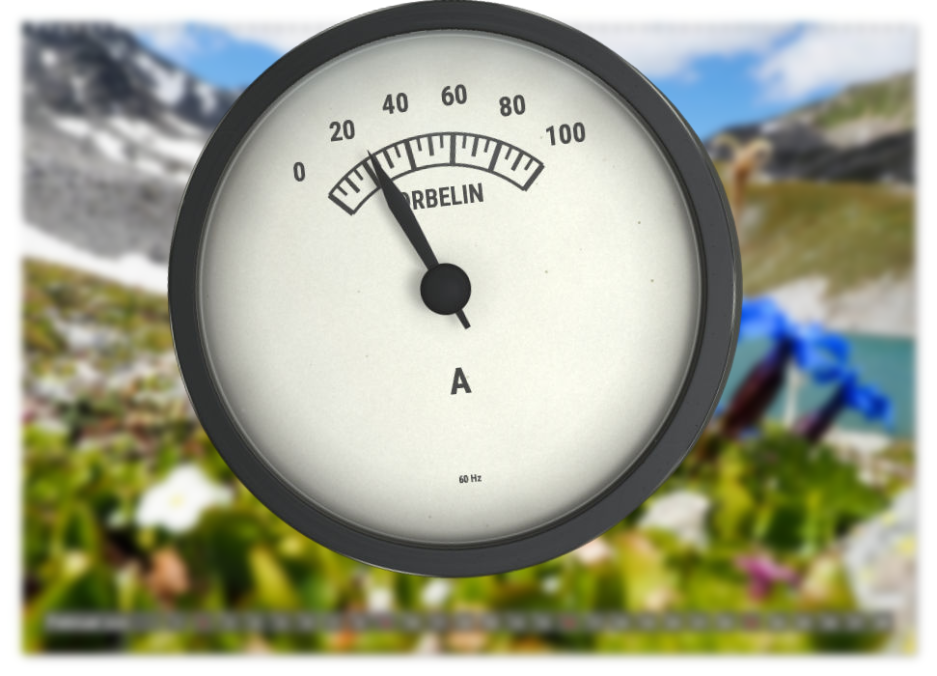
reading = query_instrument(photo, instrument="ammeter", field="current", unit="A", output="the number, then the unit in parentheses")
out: 25 (A)
